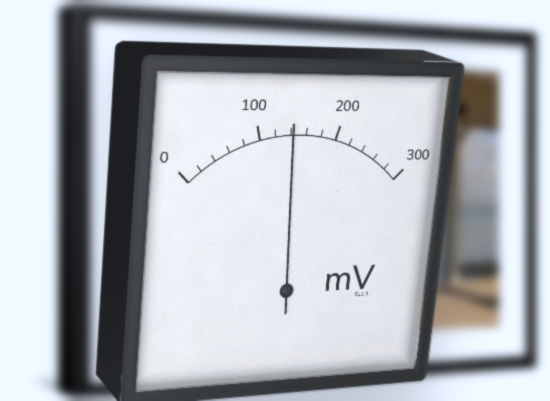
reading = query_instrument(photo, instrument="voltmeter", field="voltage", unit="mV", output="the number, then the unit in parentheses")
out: 140 (mV)
